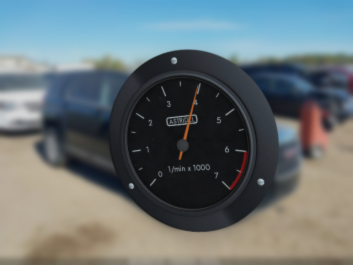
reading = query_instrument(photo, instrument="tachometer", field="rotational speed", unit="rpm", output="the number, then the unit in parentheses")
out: 4000 (rpm)
